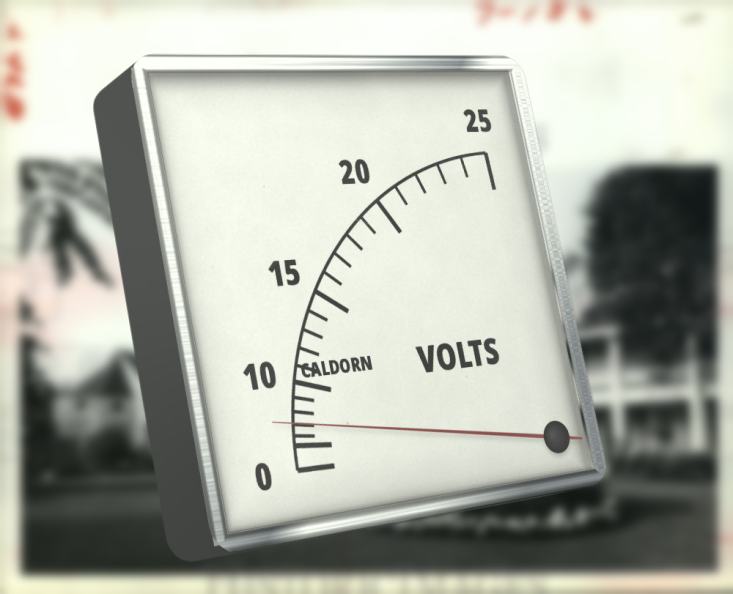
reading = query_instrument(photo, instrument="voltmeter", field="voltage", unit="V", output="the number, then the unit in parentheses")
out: 7 (V)
